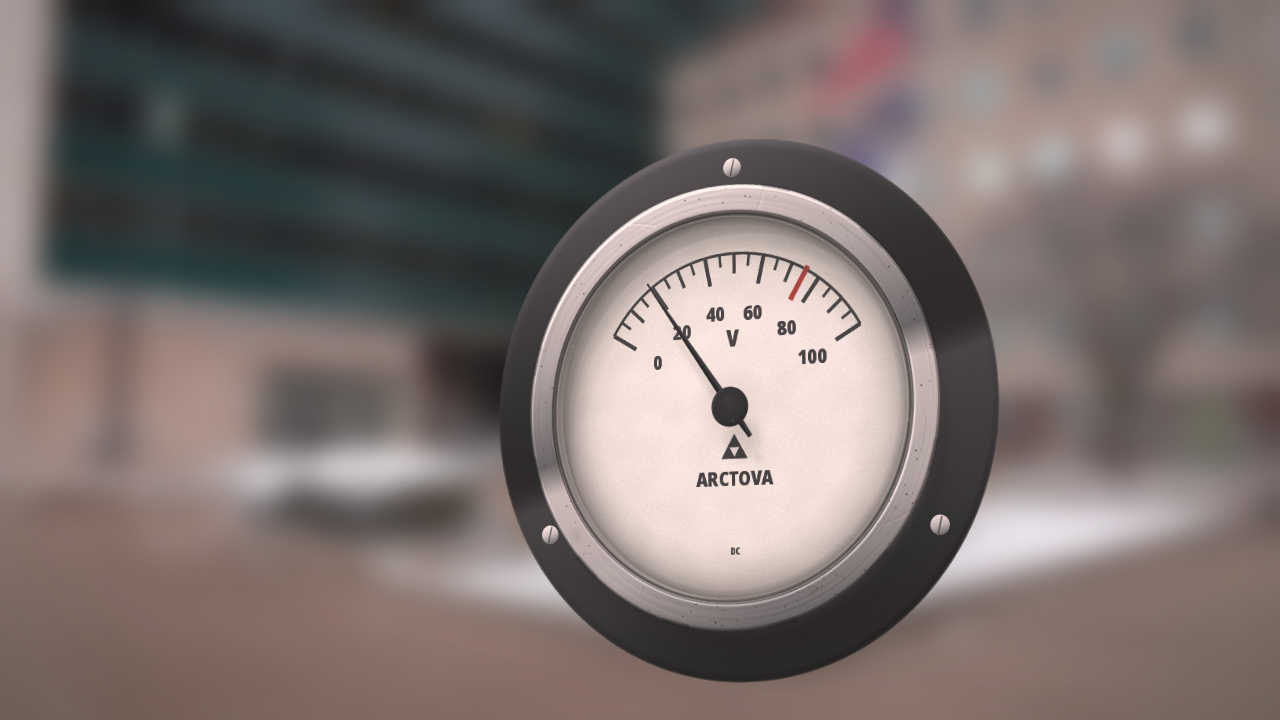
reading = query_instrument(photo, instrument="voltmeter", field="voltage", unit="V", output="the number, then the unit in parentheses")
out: 20 (V)
